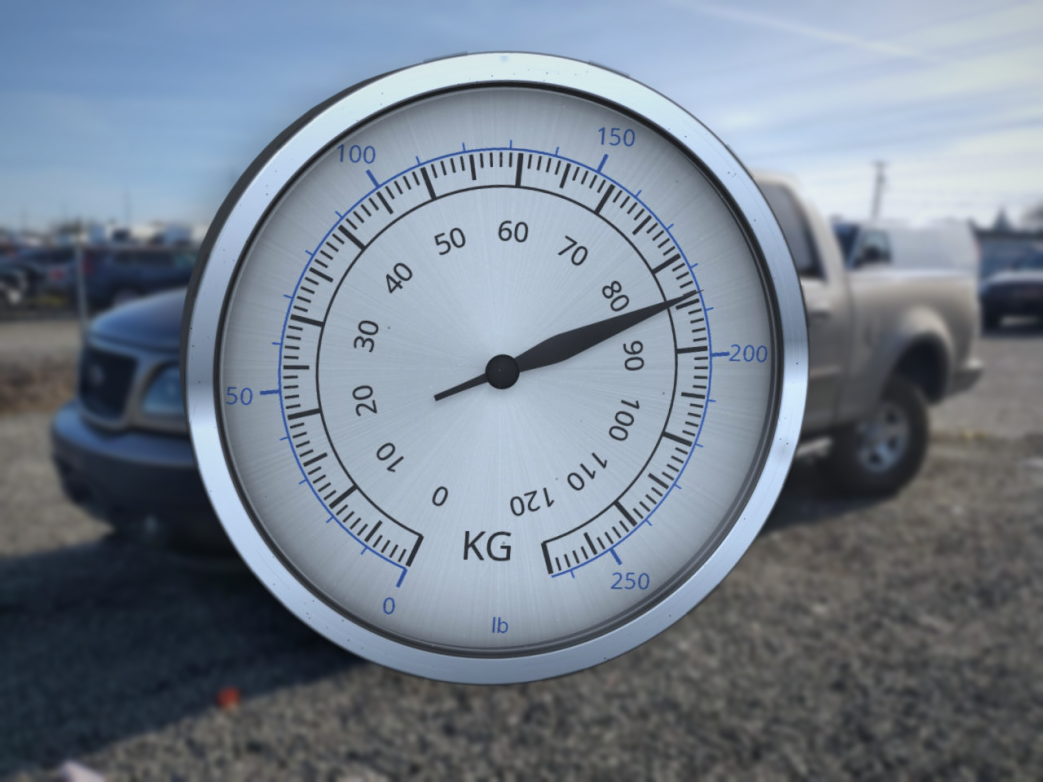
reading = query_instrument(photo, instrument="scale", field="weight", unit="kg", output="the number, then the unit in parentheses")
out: 84 (kg)
